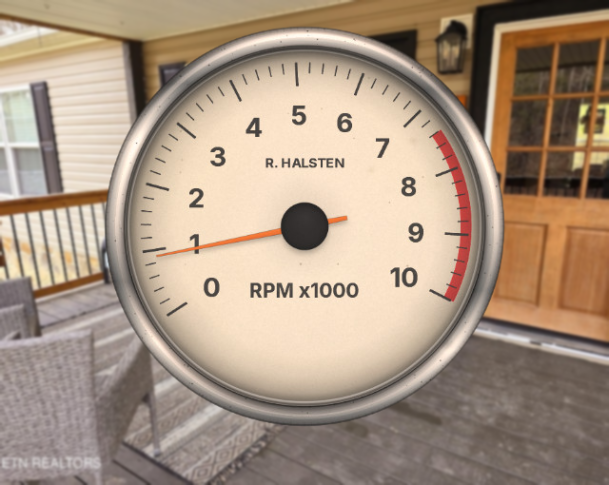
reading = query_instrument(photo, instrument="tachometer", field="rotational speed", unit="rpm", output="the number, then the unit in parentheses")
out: 900 (rpm)
